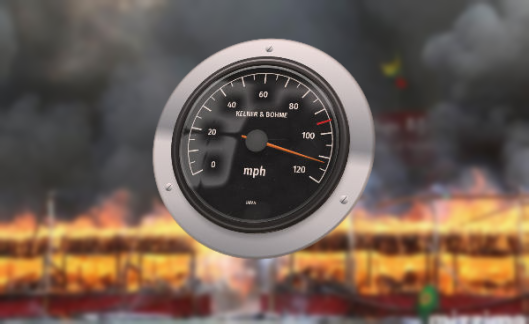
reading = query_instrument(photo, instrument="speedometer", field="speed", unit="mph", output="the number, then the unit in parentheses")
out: 112.5 (mph)
